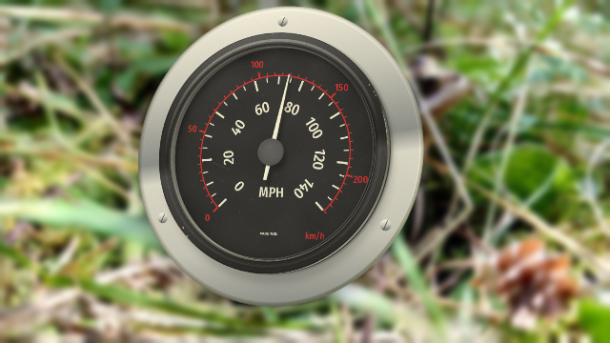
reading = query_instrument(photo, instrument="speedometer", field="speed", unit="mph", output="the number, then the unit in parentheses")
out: 75 (mph)
